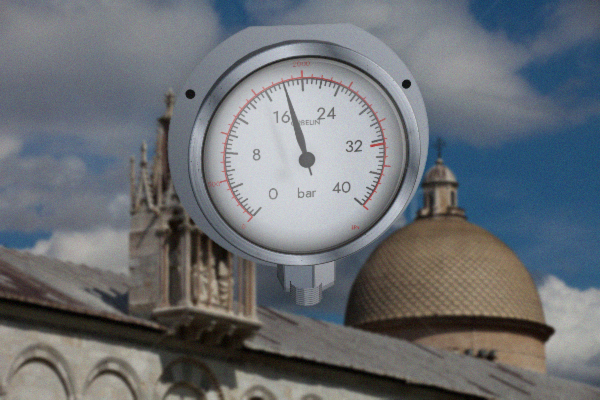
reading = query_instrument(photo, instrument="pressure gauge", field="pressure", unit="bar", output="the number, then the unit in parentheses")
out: 18 (bar)
